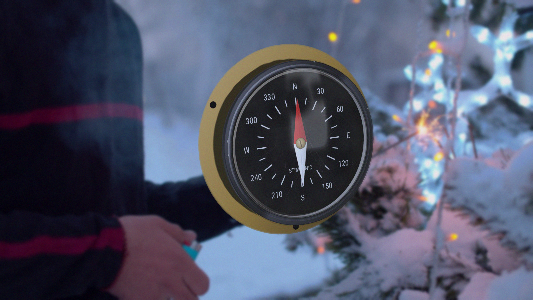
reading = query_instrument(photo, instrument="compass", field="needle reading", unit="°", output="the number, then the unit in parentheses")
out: 0 (°)
